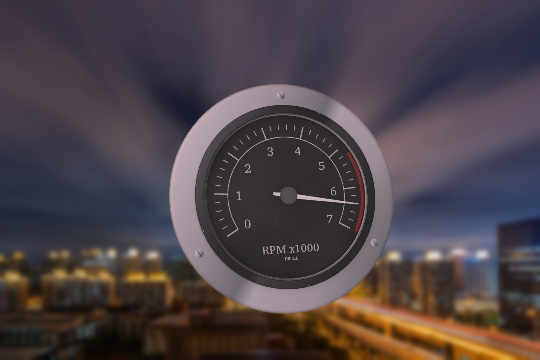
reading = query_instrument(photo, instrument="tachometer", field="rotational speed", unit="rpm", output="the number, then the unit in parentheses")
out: 6400 (rpm)
